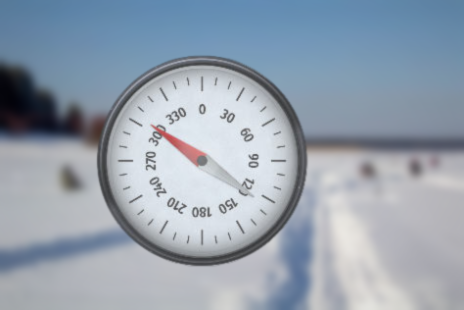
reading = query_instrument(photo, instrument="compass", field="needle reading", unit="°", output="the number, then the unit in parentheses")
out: 305 (°)
